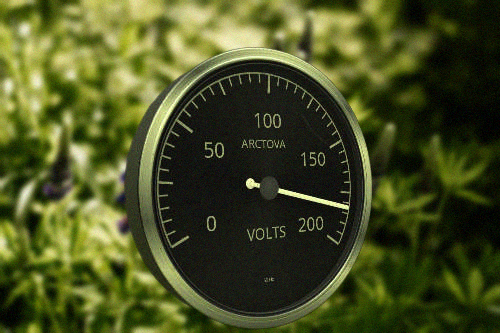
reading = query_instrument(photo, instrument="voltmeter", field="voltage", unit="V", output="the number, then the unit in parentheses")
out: 182.5 (V)
